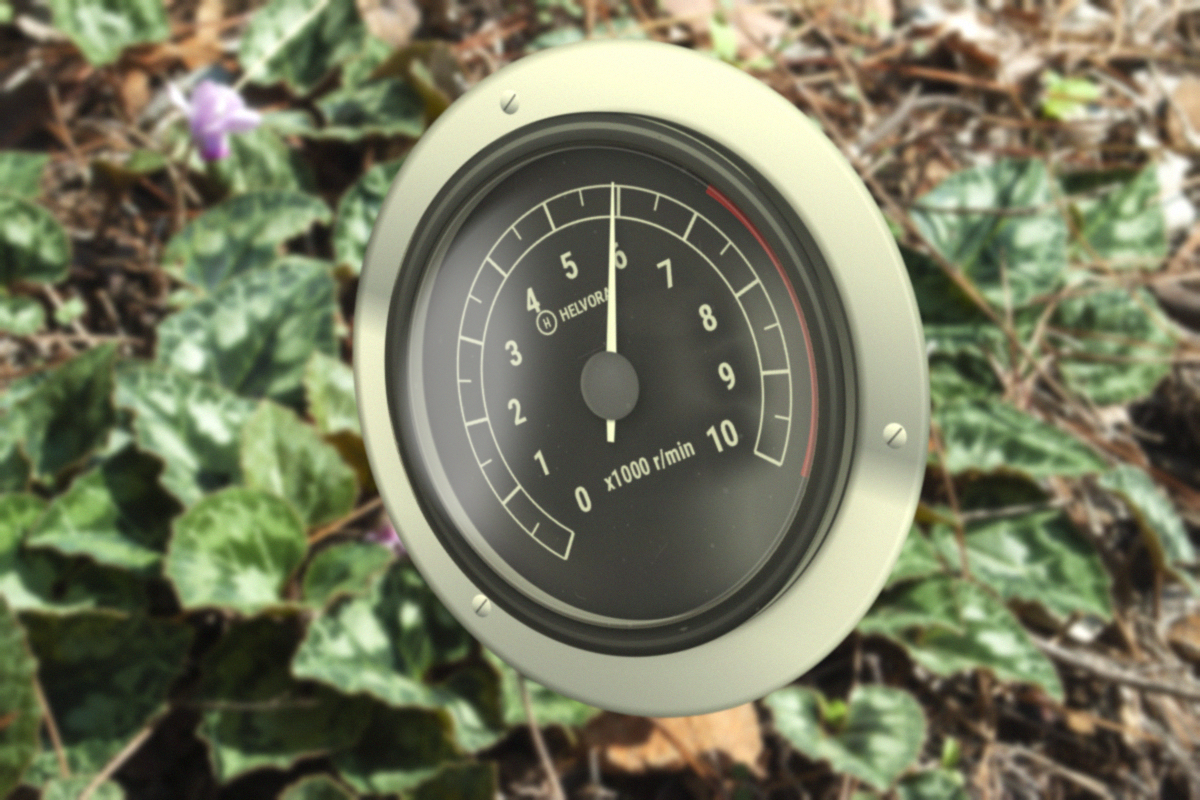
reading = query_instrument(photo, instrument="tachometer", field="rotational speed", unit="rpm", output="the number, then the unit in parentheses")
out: 6000 (rpm)
